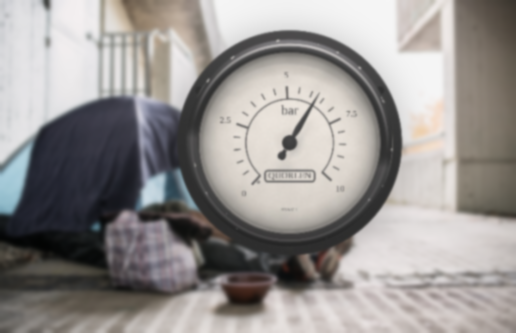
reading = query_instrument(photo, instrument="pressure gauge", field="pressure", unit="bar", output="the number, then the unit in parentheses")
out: 6.25 (bar)
